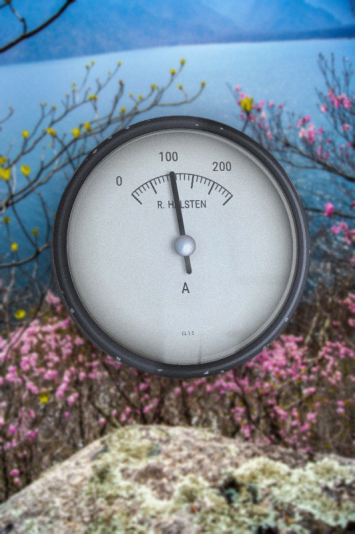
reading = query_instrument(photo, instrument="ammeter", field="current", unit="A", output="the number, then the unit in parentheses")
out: 100 (A)
